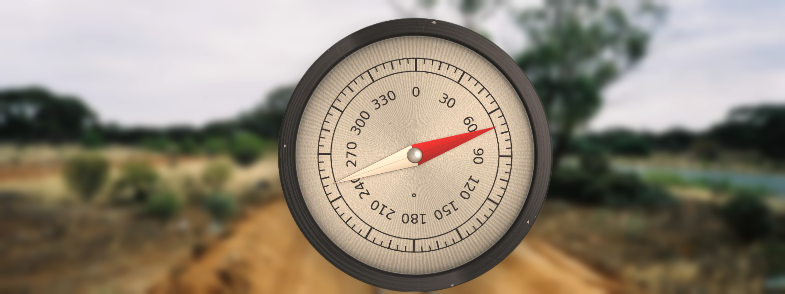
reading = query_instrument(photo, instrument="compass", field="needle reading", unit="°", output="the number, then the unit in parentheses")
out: 70 (°)
